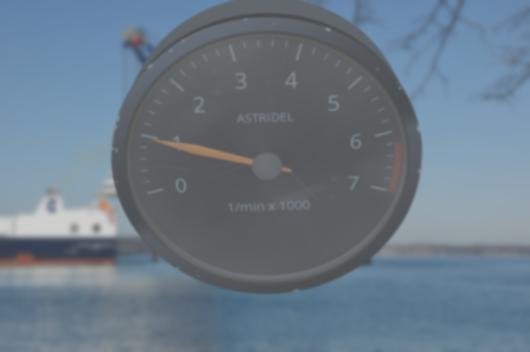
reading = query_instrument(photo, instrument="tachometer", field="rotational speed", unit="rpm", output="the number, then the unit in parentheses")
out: 1000 (rpm)
